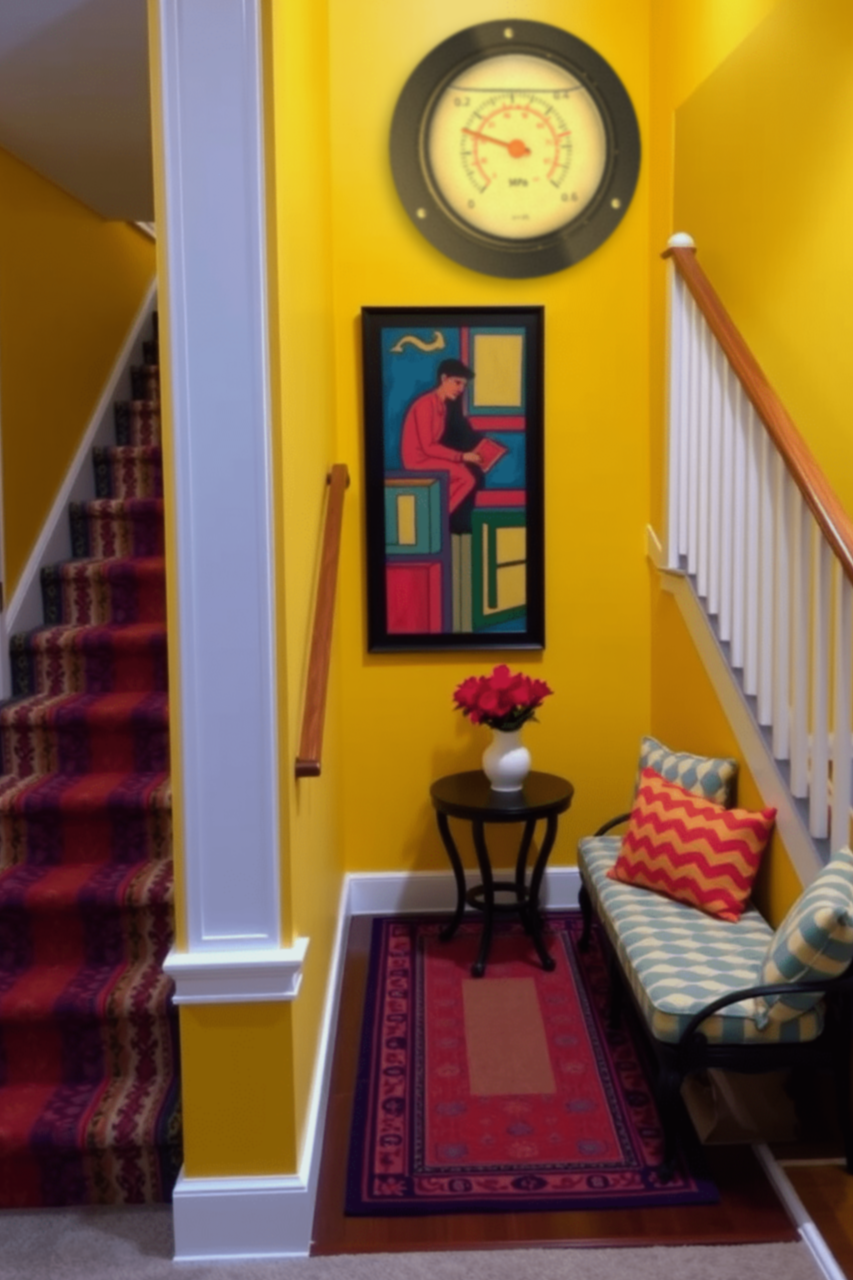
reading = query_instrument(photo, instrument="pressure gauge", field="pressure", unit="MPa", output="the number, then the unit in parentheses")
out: 0.15 (MPa)
